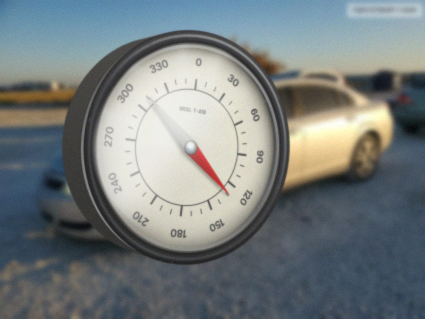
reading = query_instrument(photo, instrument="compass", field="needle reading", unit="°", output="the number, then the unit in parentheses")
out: 130 (°)
